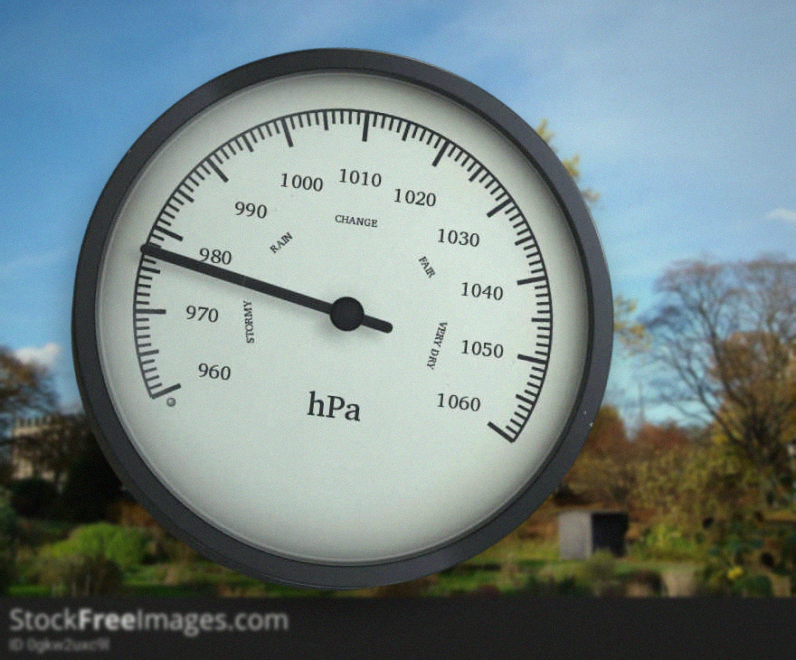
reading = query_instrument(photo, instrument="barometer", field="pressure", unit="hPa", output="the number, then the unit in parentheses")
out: 977 (hPa)
